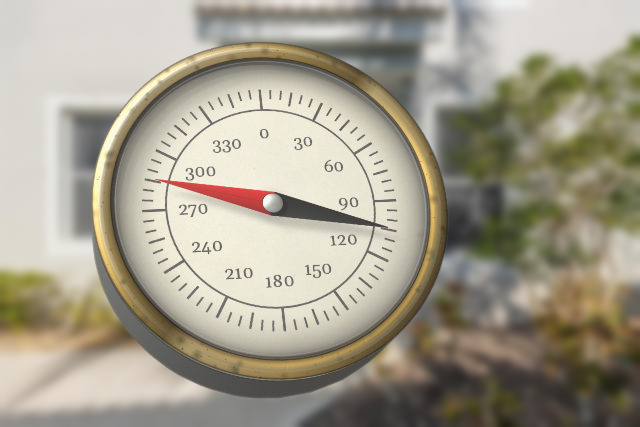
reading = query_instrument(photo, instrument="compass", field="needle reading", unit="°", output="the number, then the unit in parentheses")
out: 285 (°)
